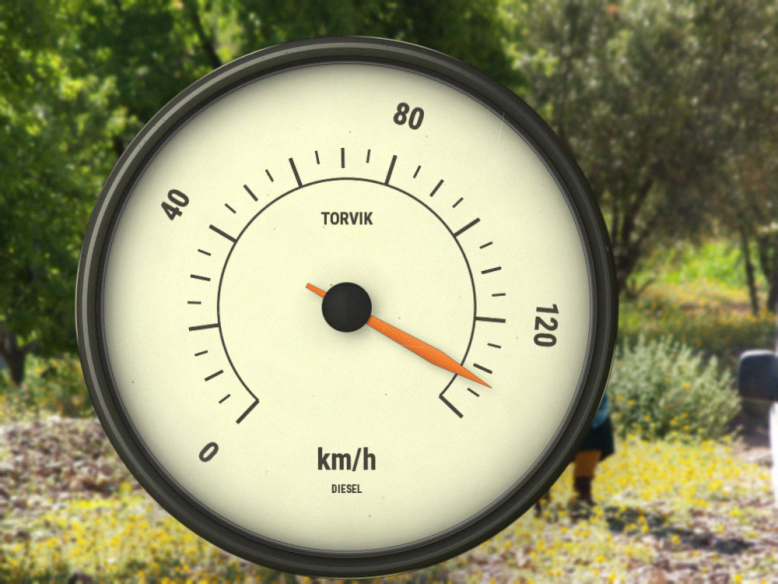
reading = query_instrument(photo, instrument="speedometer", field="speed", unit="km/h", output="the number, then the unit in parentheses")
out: 132.5 (km/h)
